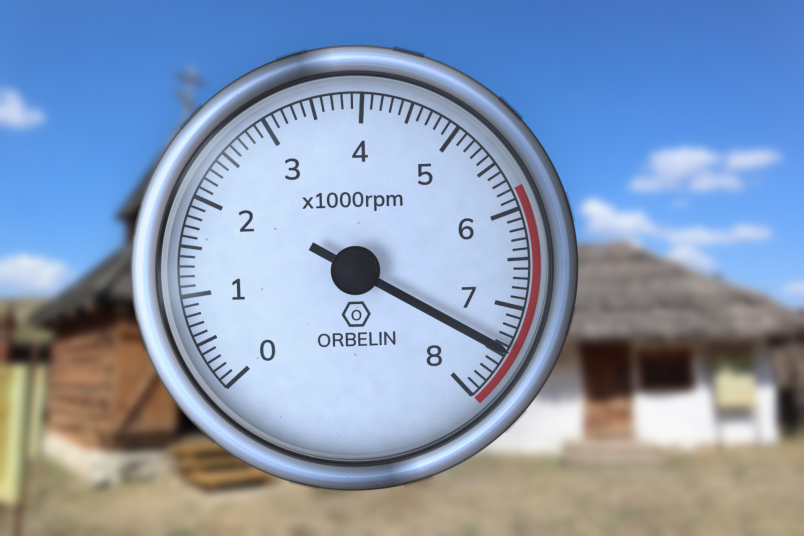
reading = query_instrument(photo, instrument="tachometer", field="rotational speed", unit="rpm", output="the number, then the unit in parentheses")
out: 7450 (rpm)
